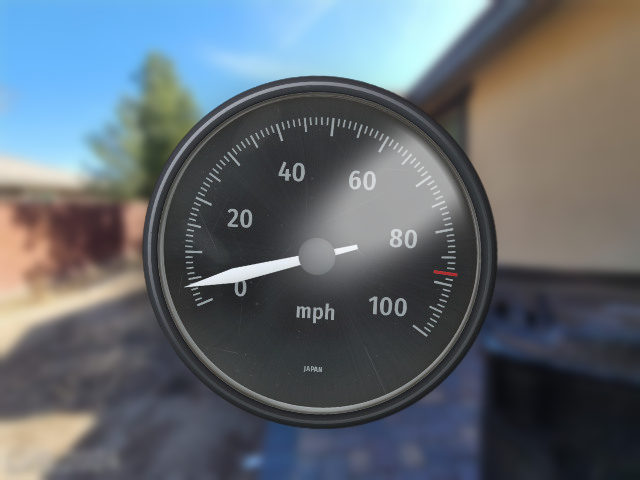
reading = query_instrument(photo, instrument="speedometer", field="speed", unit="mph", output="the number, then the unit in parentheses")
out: 4 (mph)
